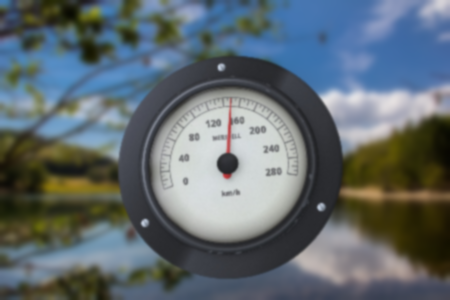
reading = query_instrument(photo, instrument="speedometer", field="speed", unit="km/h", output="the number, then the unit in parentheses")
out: 150 (km/h)
